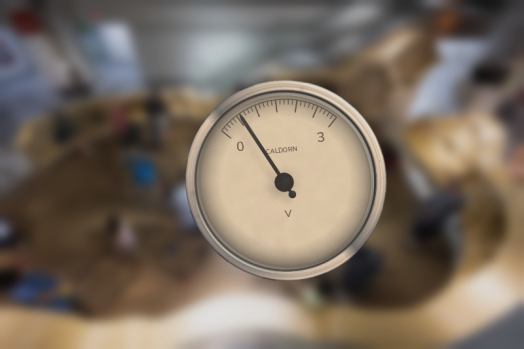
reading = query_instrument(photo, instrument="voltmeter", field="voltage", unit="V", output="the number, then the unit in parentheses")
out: 0.6 (V)
